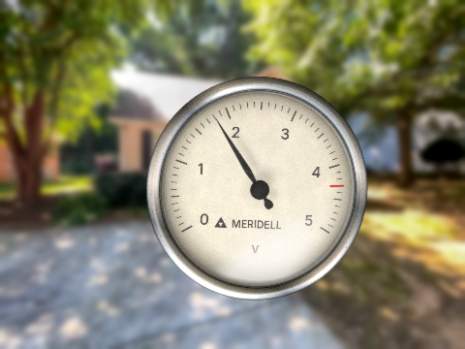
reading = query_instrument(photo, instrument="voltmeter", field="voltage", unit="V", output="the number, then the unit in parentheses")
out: 1.8 (V)
